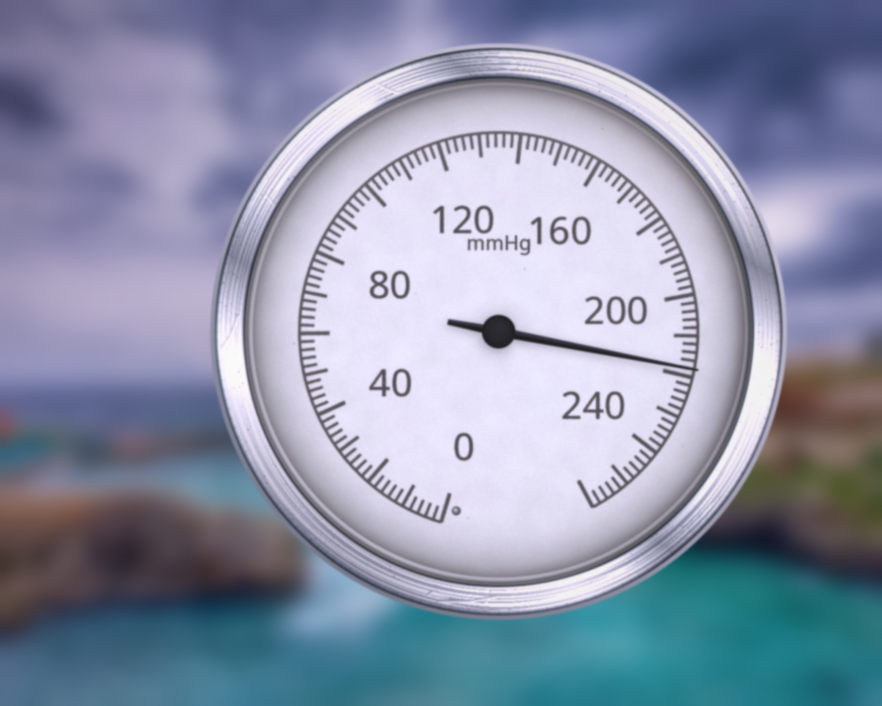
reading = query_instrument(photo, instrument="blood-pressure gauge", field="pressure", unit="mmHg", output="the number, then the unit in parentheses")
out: 218 (mmHg)
